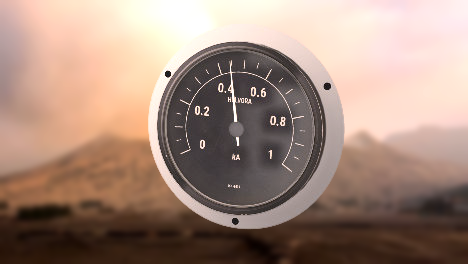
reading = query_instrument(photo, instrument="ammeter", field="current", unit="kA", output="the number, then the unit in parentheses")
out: 0.45 (kA)
